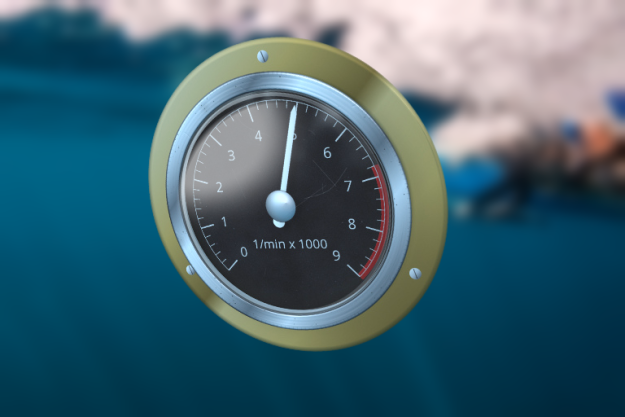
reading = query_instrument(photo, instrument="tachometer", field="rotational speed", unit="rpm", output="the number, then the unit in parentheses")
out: 5000 (rpm)
